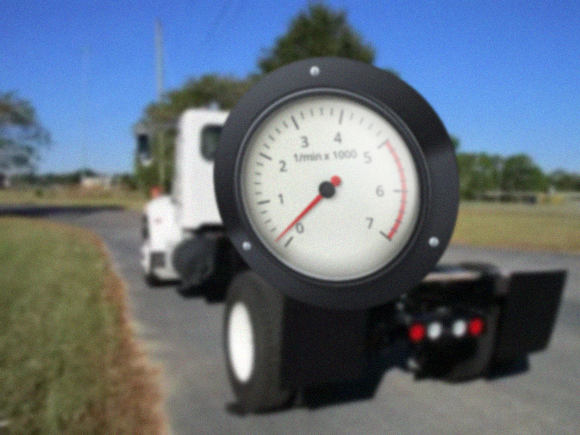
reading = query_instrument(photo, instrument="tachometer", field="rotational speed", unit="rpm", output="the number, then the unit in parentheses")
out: 200 (rpm)
